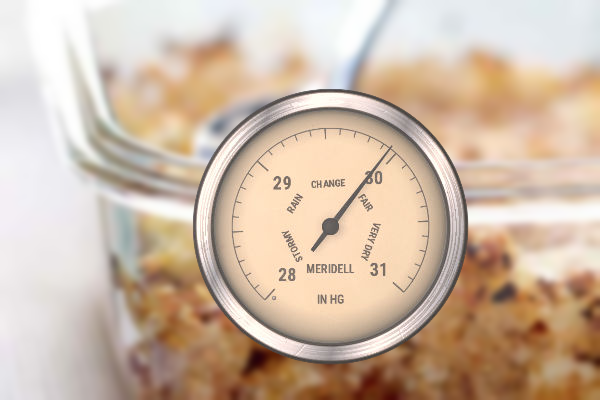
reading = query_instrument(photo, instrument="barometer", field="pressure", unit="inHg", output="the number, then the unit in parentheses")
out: 29.95 (inHg)
